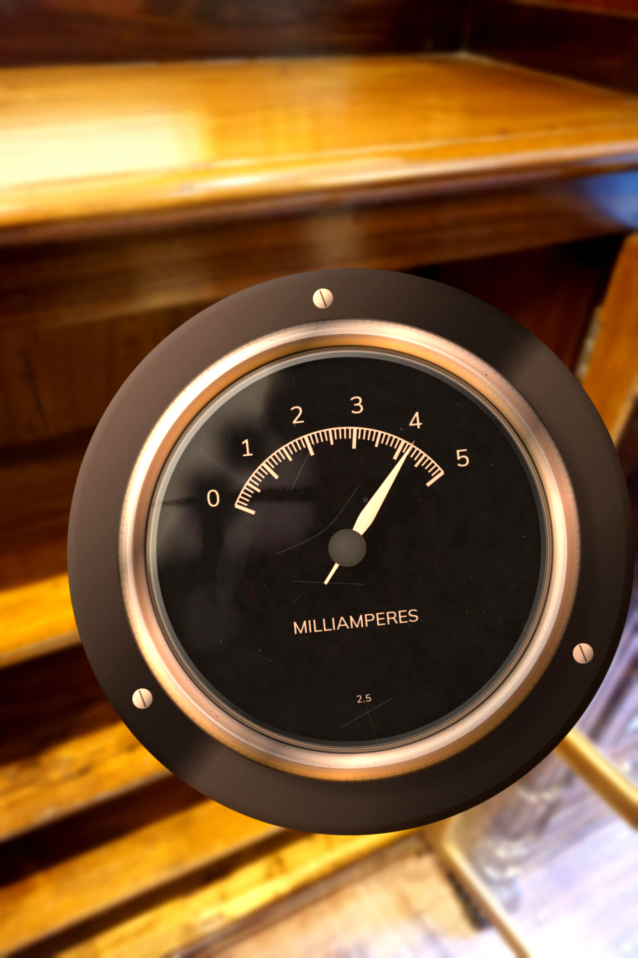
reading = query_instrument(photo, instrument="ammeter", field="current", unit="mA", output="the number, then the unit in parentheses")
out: 4.2 (mA)
